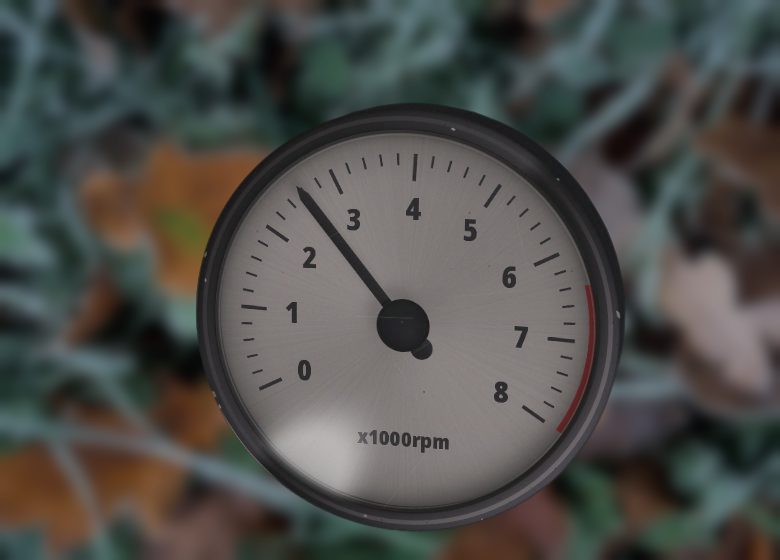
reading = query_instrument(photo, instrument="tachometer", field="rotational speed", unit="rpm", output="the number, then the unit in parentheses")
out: 2600 (rpm)
